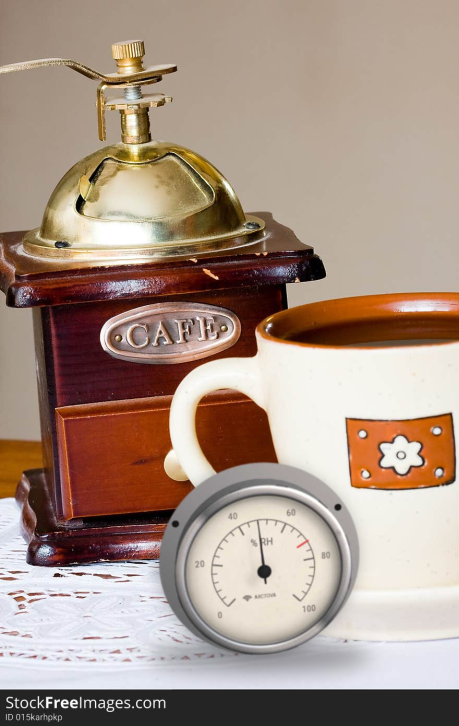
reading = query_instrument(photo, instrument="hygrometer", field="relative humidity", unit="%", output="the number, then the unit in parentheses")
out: 48 (%)
